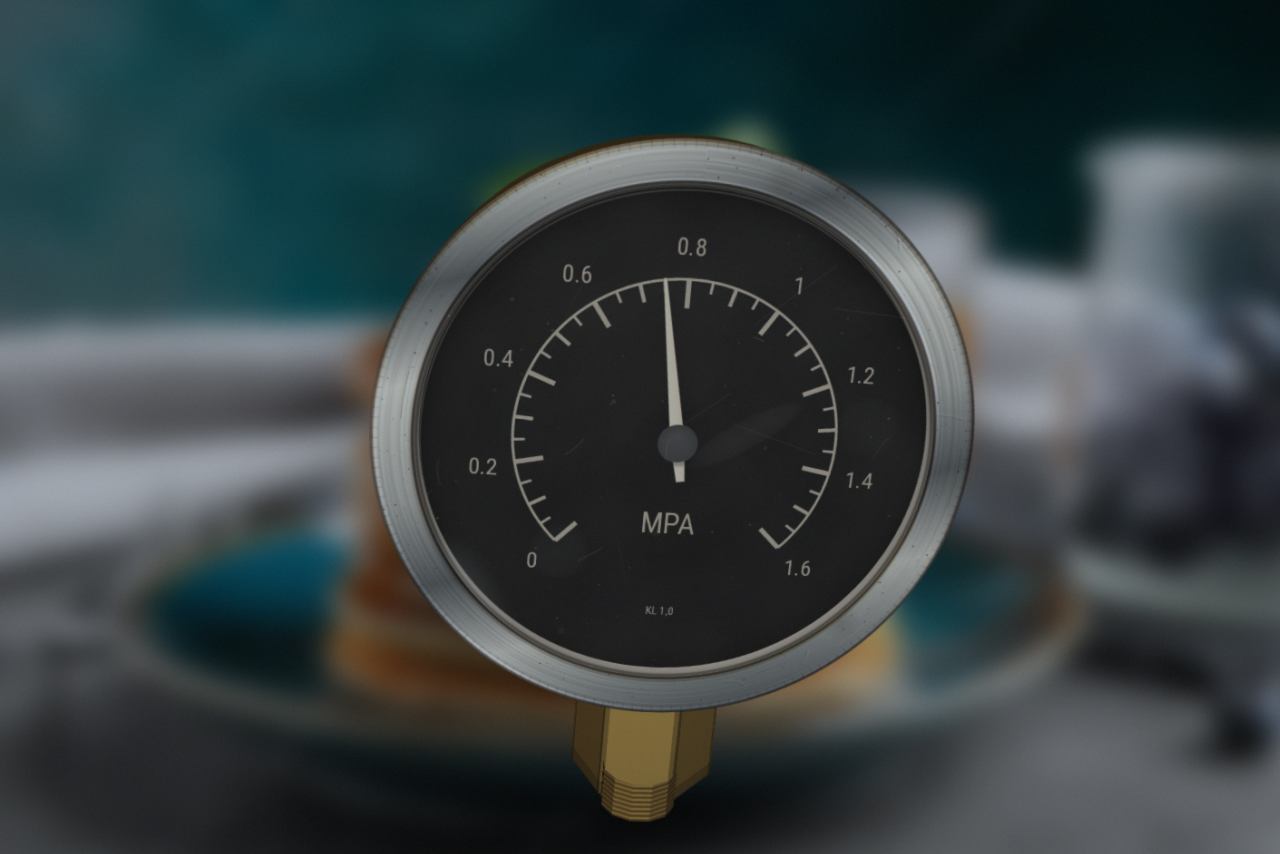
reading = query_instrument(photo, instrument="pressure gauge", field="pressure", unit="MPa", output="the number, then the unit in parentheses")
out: 0.75 (MPa)
